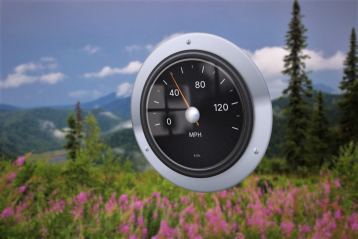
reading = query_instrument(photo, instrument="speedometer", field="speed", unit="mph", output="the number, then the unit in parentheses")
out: 50 (mph)
